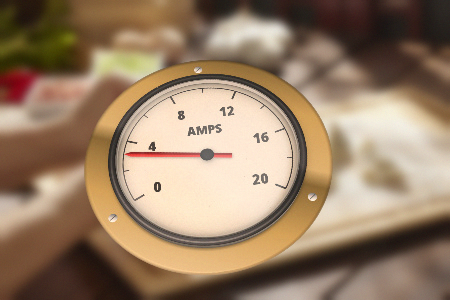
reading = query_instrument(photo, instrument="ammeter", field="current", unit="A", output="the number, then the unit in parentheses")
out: 3 (A)
